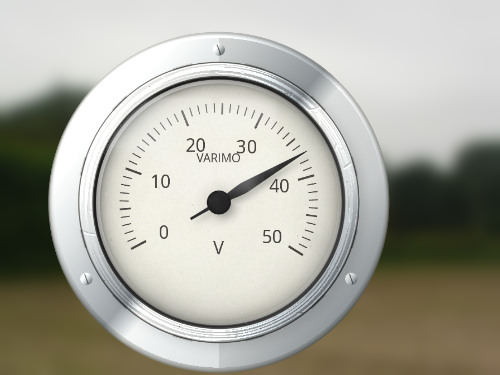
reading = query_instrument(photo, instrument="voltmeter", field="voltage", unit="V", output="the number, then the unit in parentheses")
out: 37 (V)
